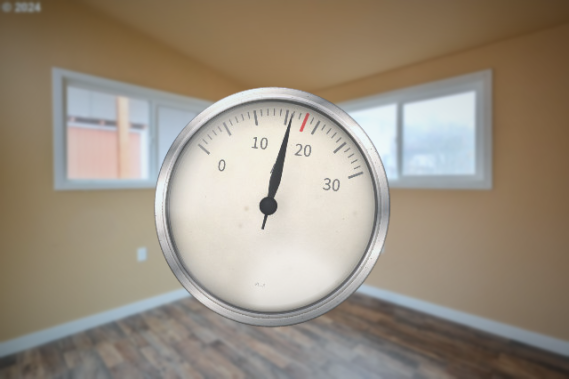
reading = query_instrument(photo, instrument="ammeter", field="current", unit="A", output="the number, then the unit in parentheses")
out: 16 (A)
